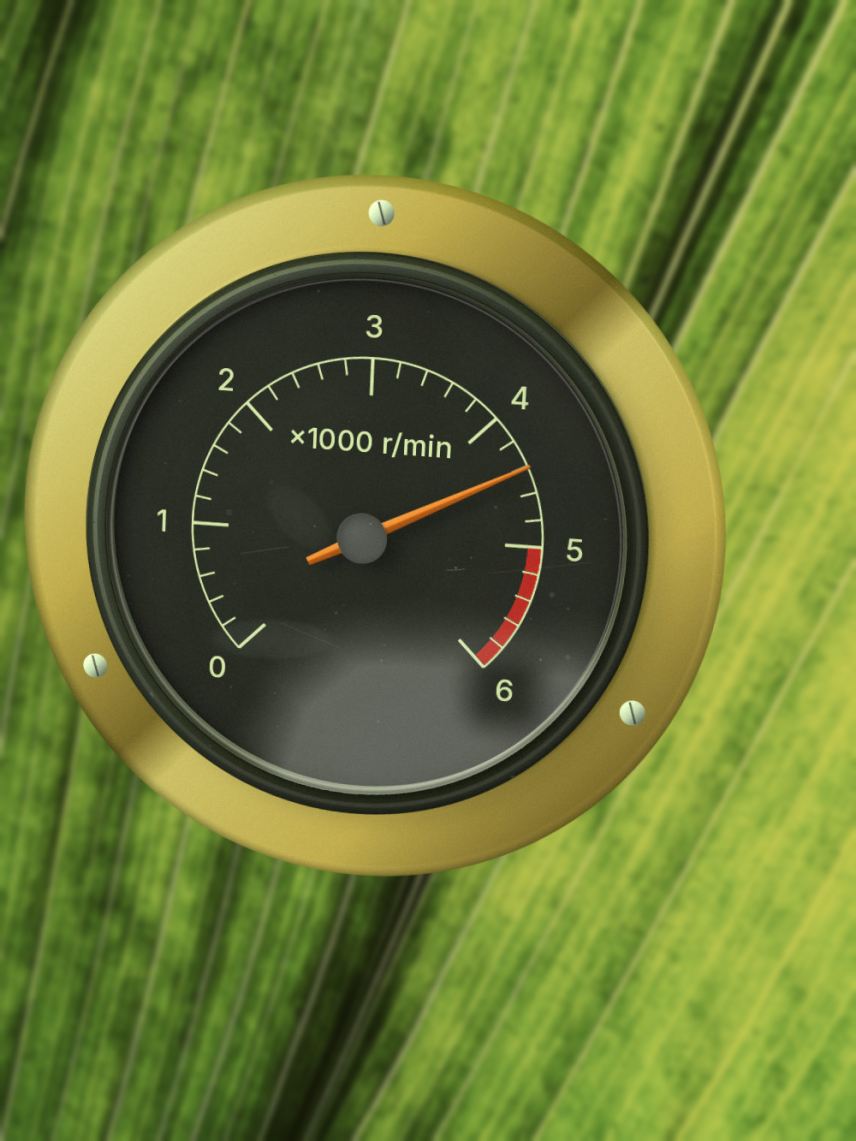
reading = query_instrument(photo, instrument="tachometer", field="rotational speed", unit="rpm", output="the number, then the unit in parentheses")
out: 4400 (rpm)
